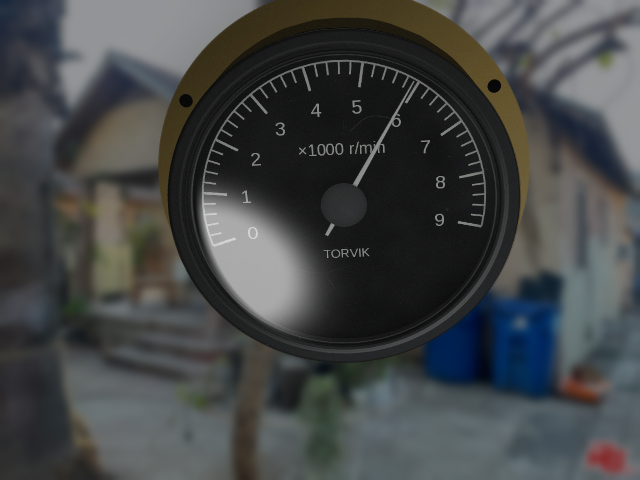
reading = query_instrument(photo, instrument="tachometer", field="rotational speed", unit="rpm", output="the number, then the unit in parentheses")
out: 5900 (rpm)
